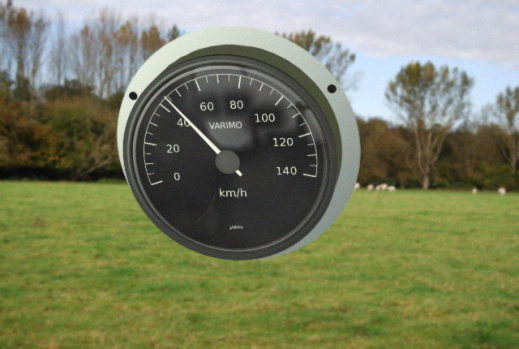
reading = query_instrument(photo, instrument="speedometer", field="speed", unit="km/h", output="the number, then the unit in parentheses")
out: 45 (km/h)
